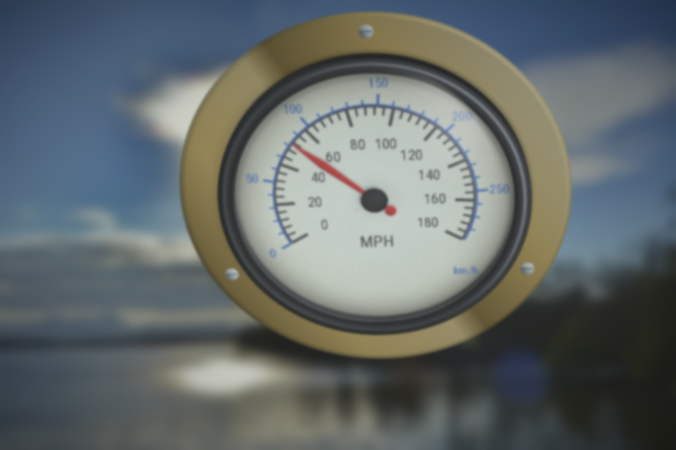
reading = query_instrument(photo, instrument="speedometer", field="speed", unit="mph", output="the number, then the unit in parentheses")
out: 52 (mph)
